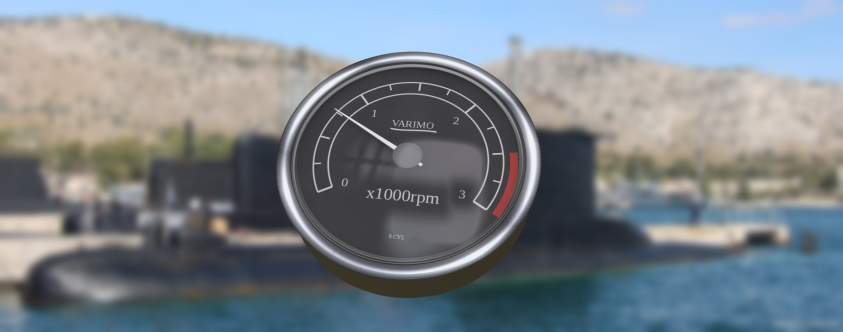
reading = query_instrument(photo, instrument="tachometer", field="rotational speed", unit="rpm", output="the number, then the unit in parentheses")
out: 750 (rpm)
